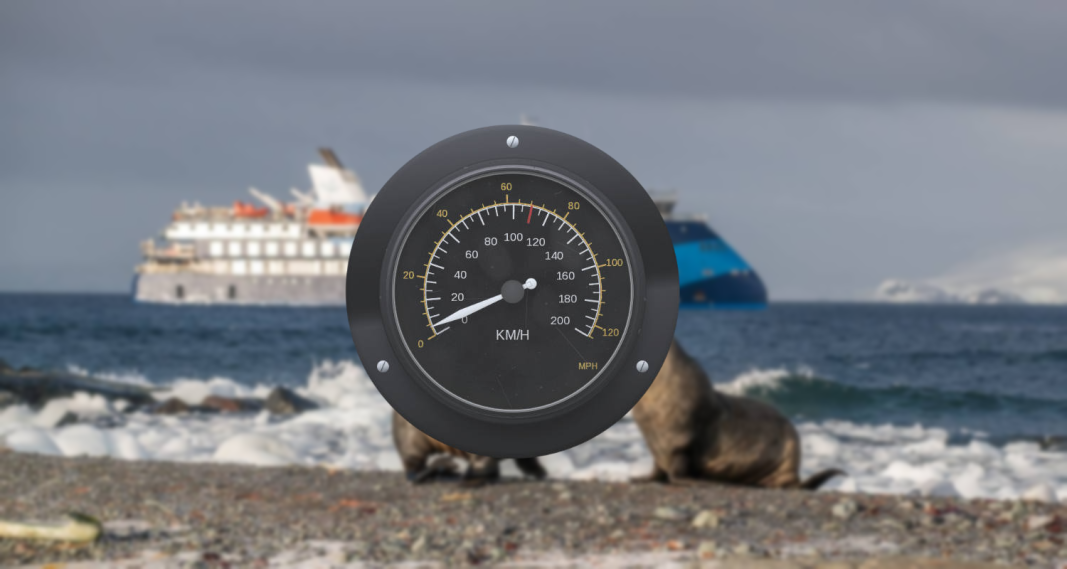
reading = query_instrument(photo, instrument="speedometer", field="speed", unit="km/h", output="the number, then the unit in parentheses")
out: 5 (km/h)
